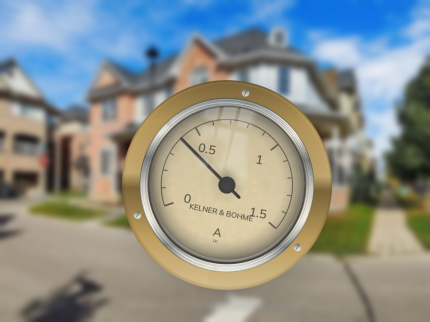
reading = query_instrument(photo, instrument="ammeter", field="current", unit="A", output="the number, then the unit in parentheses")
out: 0.4 (A)
